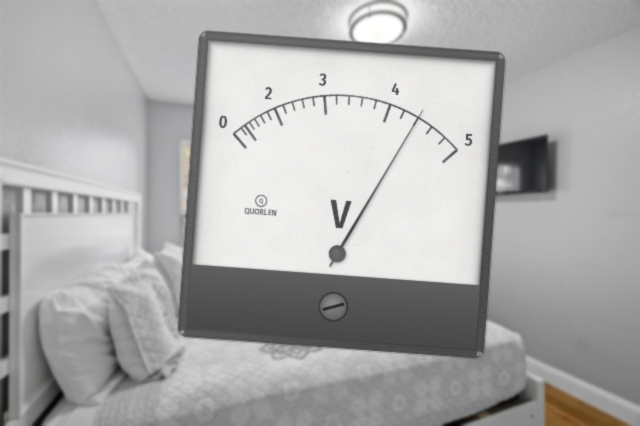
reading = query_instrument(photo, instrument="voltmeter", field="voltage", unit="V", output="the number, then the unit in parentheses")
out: 4.4 (V)
